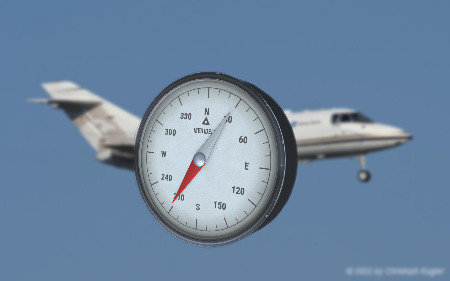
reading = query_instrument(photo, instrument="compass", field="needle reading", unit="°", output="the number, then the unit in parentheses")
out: 210 (°)
